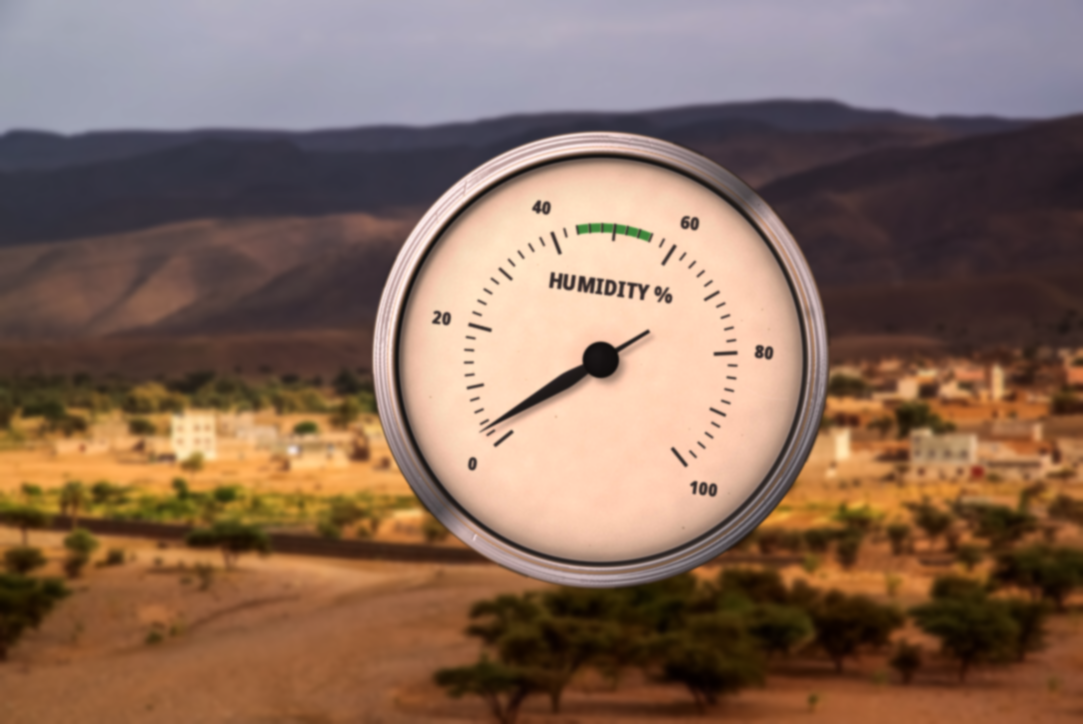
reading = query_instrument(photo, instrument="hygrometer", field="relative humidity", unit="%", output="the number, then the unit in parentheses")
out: 3 (%)
